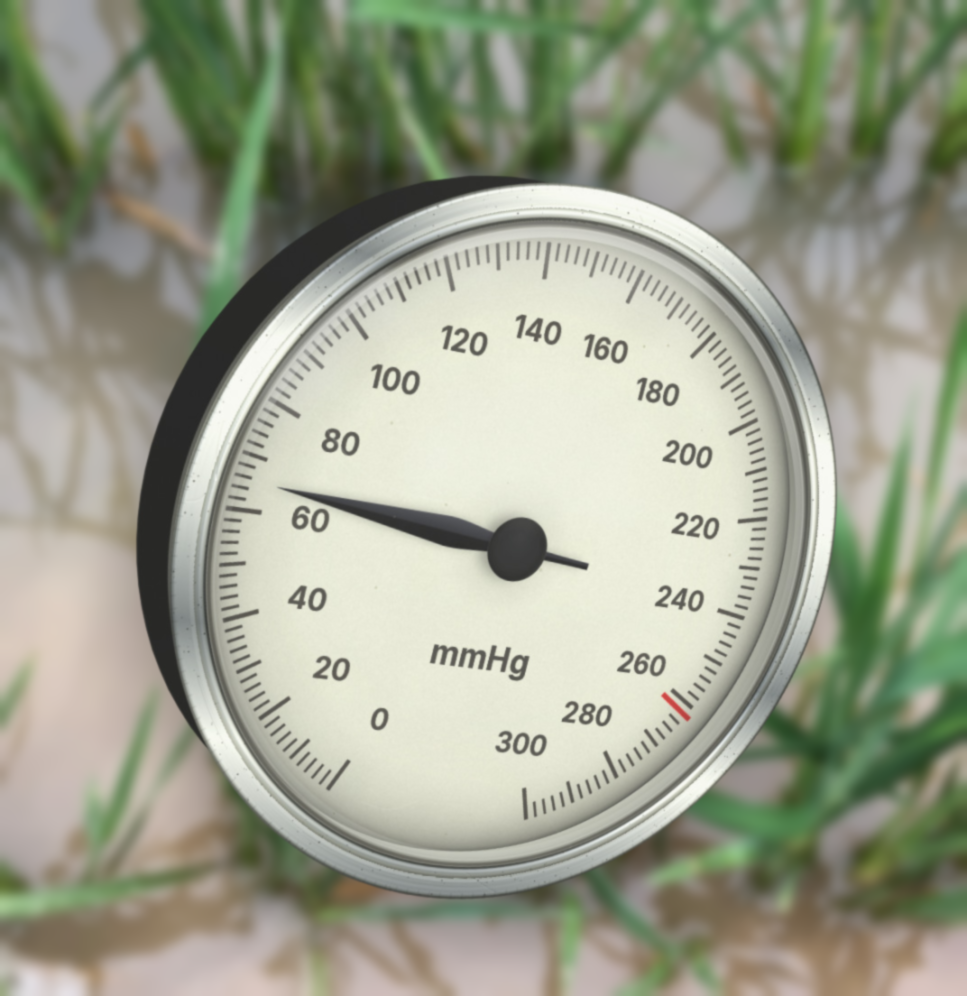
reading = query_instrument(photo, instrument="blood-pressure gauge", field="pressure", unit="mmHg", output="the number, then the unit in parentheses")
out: 66 (mmHg)
